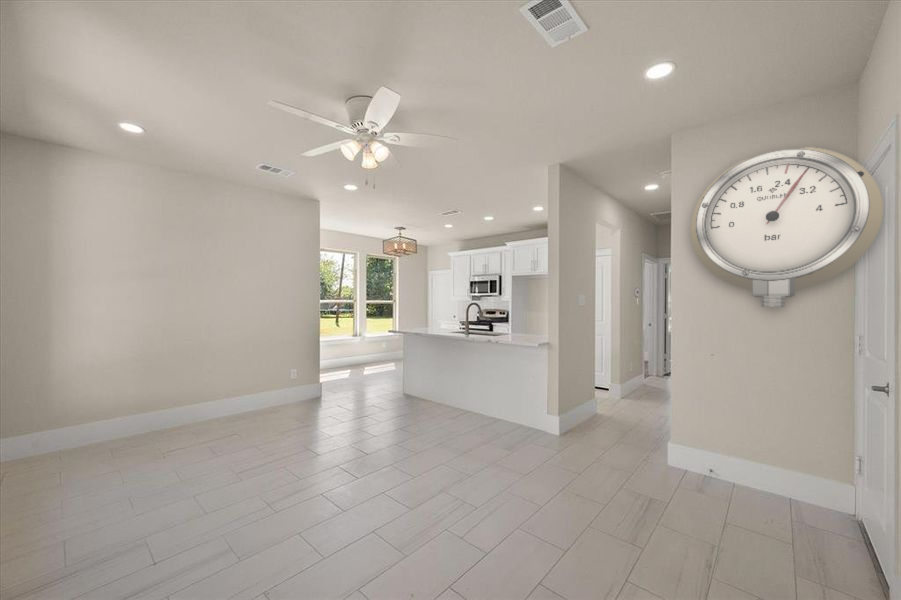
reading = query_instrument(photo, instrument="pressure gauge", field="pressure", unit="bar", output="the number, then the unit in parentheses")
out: 2.8 (bar)
